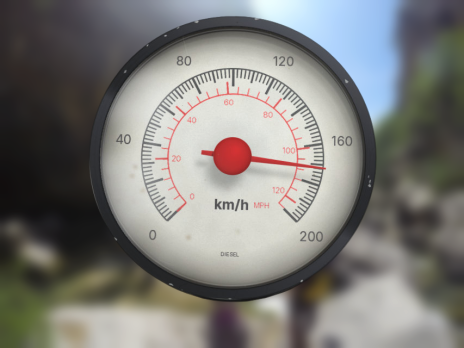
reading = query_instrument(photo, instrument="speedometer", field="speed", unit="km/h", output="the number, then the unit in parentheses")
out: 172 (km/h)
